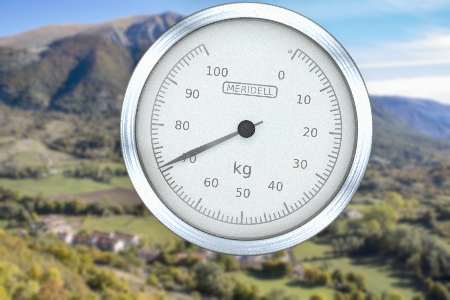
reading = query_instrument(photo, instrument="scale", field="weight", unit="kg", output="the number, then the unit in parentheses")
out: 71 (kg)
